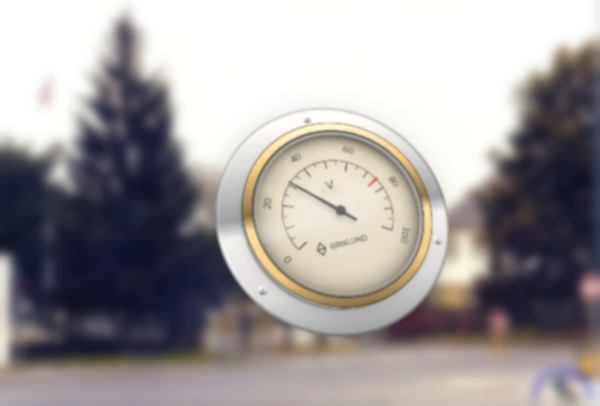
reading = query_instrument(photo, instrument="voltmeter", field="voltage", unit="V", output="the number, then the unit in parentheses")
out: 30 (V)
